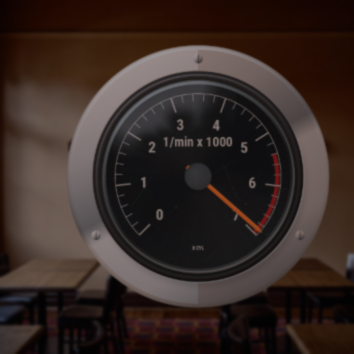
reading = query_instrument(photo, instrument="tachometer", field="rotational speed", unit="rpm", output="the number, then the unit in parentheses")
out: 6900 (rpm)
